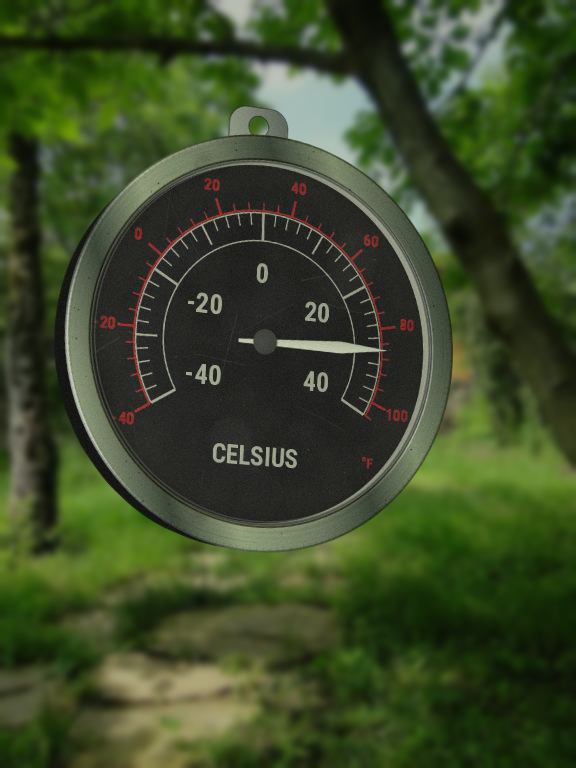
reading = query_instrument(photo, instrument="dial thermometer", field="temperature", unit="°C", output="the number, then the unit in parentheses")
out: 30 (°C)
